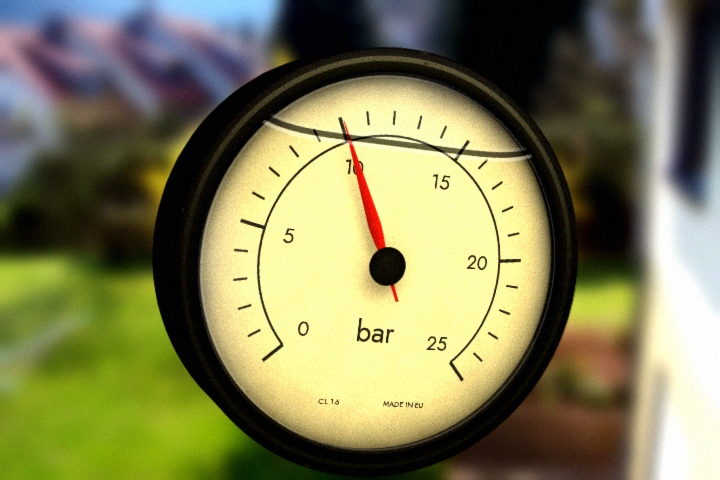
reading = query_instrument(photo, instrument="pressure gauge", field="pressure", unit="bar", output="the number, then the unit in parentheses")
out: 10 (bar)
